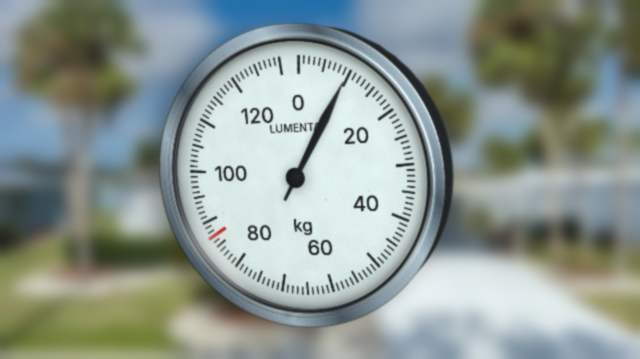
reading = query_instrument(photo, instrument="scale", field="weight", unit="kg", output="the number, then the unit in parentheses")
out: 10 (kg)
